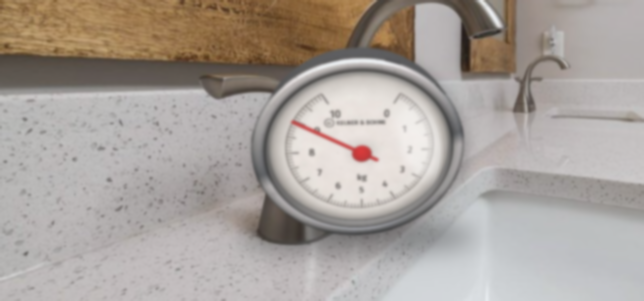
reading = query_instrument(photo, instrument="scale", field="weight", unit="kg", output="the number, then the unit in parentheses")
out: 9 (kg)
